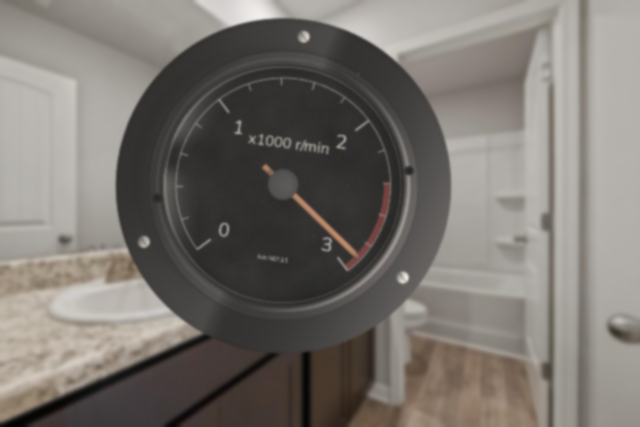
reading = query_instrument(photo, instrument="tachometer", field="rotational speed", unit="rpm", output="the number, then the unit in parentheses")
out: 2900 (rpm)
